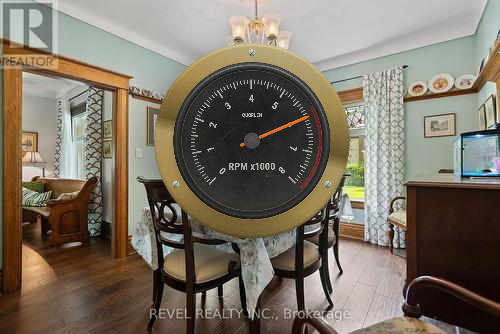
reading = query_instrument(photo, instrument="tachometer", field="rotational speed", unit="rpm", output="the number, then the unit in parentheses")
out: 6000 (rpm)
